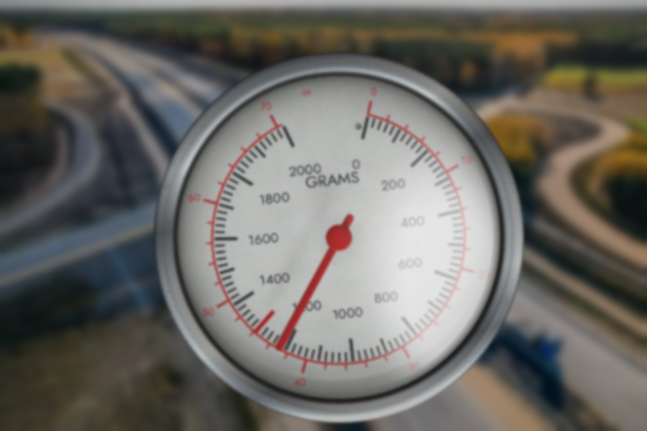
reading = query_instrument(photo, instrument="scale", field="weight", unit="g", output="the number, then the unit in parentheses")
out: 1220 (g)
